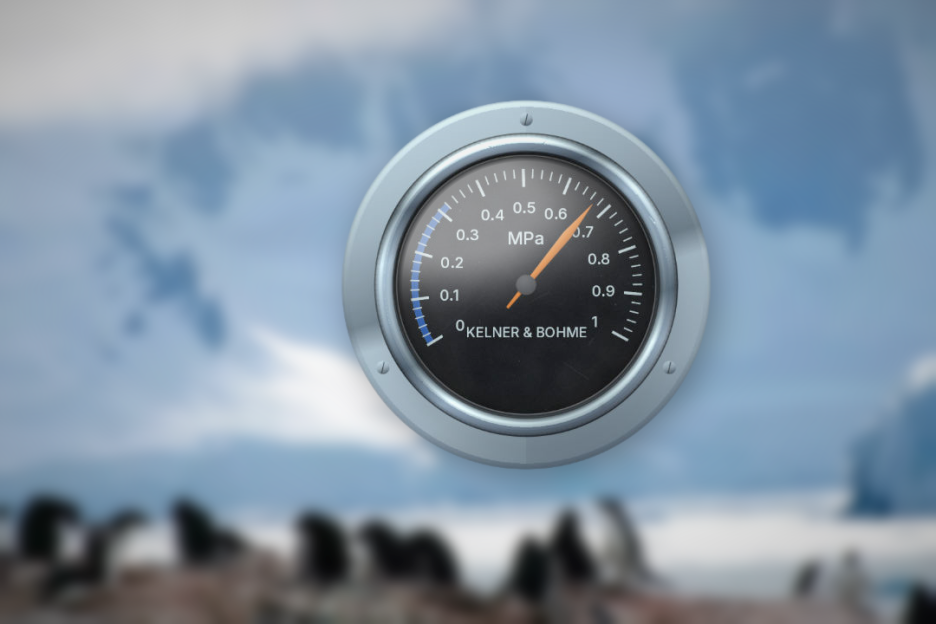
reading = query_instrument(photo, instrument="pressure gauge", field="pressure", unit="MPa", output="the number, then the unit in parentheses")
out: 0.67 (MPa)
